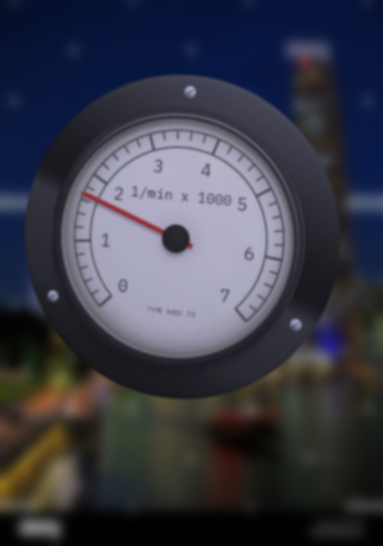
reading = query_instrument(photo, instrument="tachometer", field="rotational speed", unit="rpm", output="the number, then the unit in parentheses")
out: 1700 (rpm)
